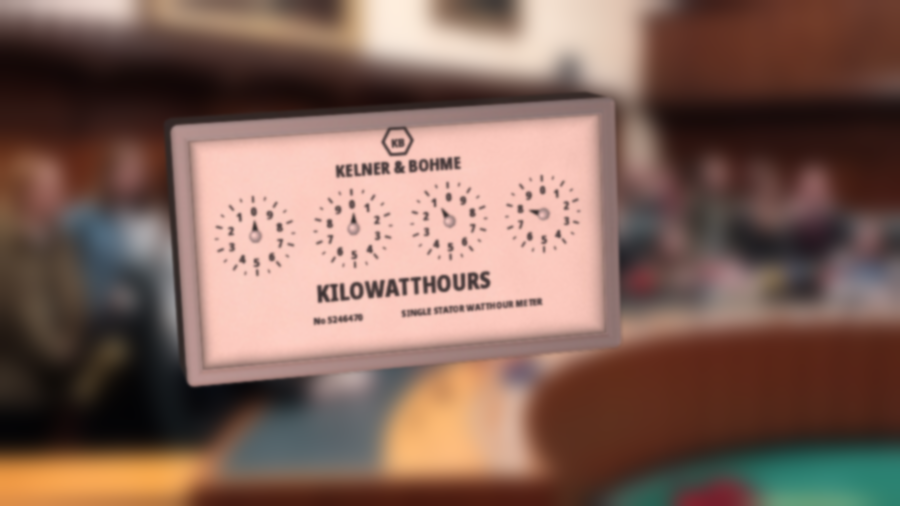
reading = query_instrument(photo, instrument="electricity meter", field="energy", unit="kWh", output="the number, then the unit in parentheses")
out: 8 (kWh)
